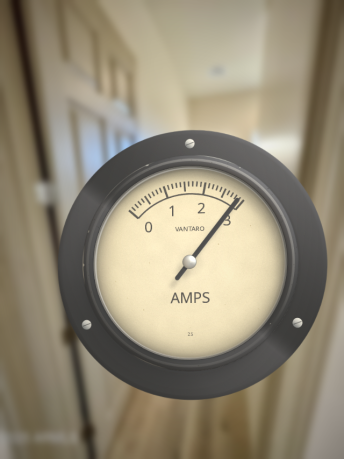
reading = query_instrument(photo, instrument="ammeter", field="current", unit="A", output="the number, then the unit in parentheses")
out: 2.9 (A)
